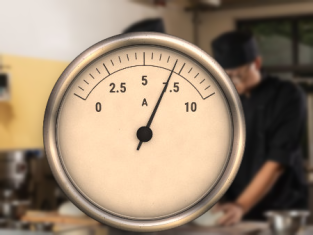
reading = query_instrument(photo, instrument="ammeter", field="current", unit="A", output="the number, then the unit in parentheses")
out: 7 (A)
